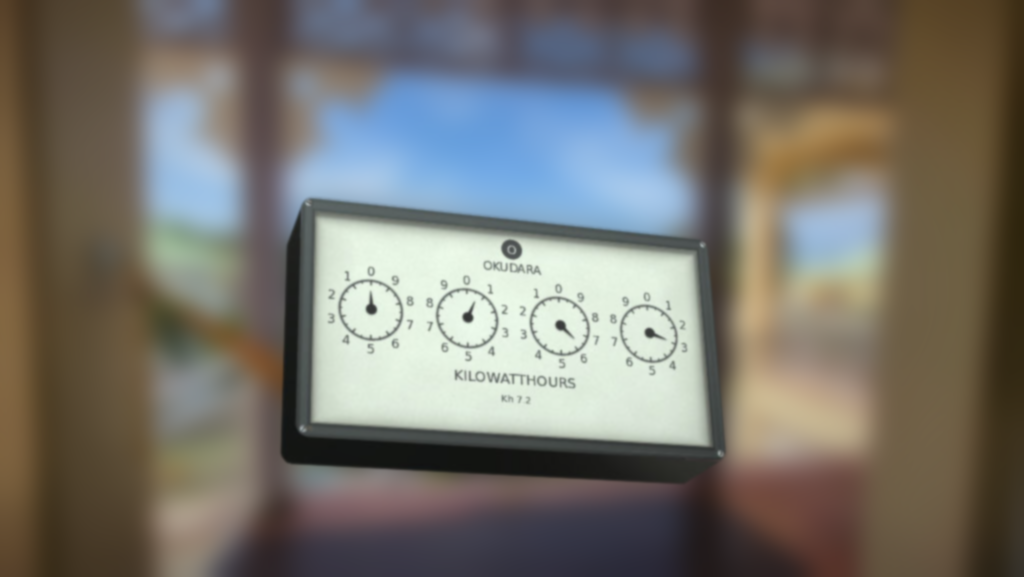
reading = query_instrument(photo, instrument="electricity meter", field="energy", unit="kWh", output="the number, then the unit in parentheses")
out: 63 (kWh)
